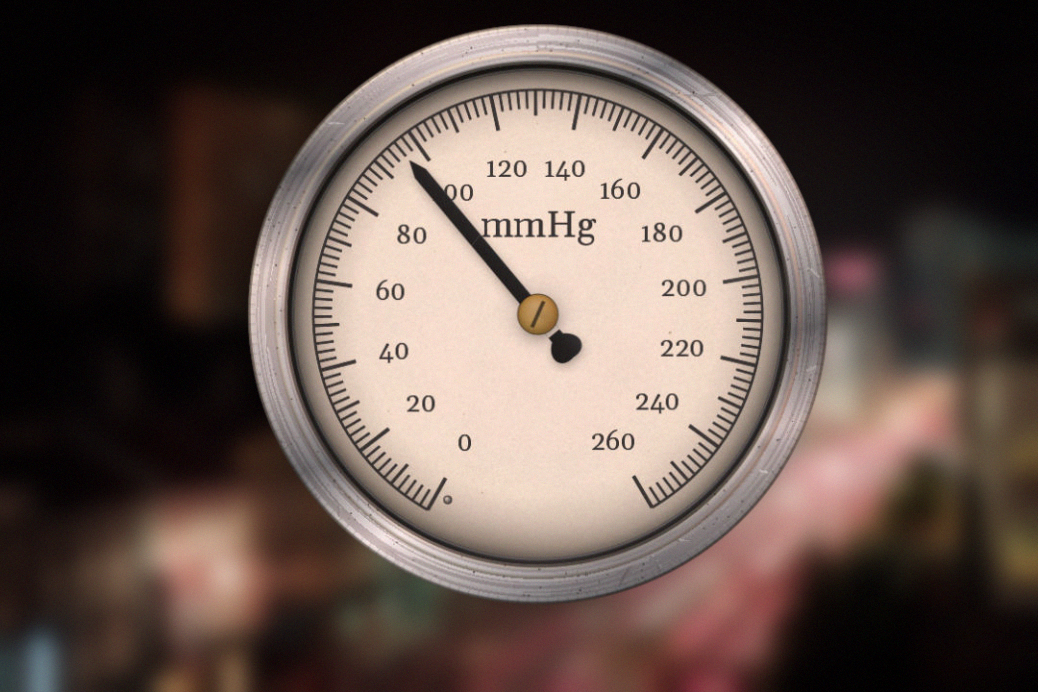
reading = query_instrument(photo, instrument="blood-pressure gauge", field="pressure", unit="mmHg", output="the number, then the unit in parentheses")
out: 96 (mmHg)
